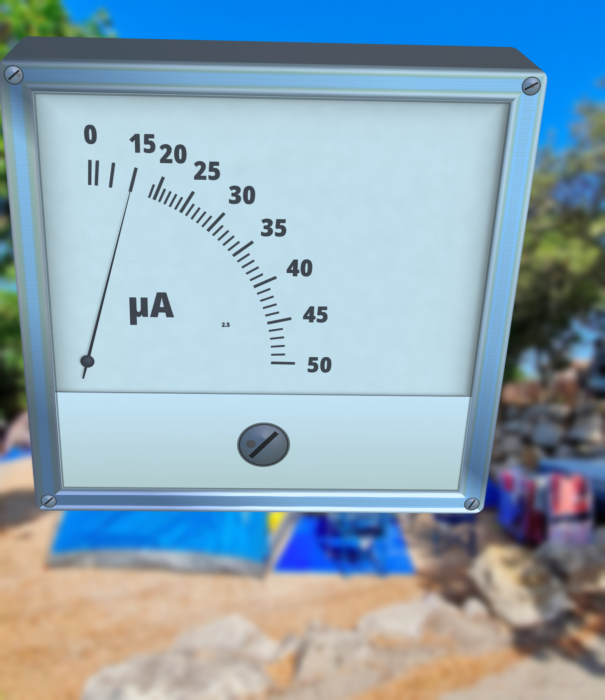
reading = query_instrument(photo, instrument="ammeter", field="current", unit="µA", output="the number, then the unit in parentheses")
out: 15 (µA)
